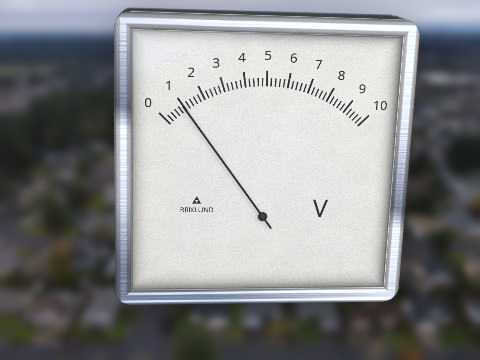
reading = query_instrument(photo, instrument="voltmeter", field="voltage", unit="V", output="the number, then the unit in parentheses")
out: 1 (V)
